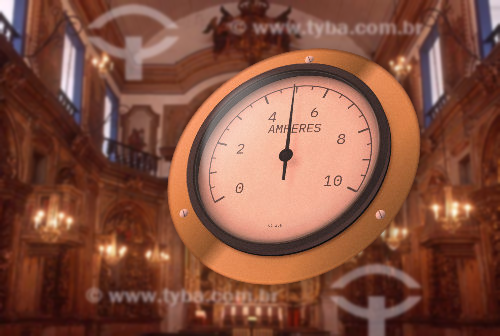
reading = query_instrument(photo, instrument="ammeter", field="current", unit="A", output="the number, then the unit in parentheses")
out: 5 (A)
